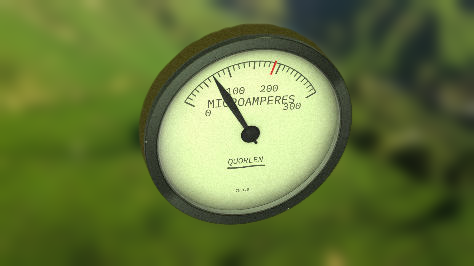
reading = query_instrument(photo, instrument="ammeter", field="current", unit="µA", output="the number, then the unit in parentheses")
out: 70 (µA)
